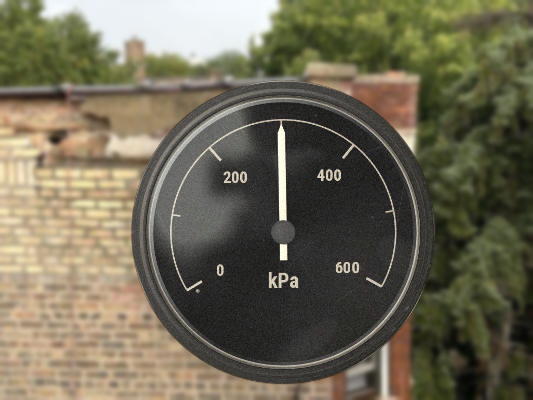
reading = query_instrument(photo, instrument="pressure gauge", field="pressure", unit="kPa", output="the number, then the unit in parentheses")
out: 300 (kPa)
